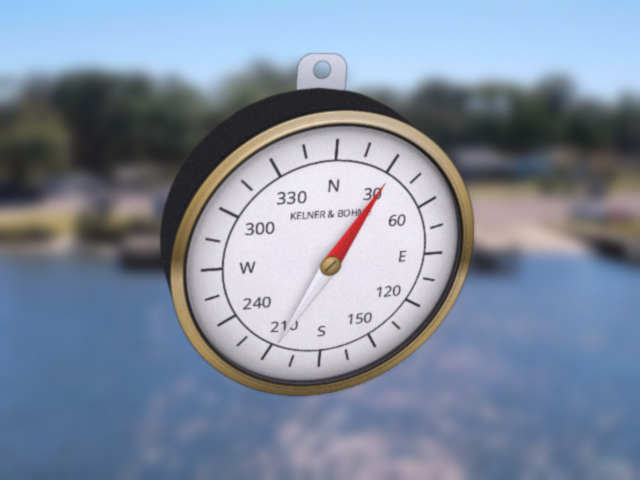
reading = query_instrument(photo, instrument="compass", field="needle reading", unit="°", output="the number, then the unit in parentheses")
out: 30 (°)
